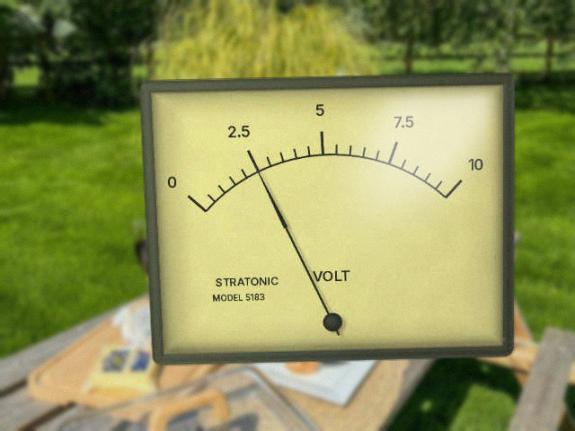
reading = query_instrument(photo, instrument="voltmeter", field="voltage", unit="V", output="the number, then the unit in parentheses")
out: 2.5 (V)
